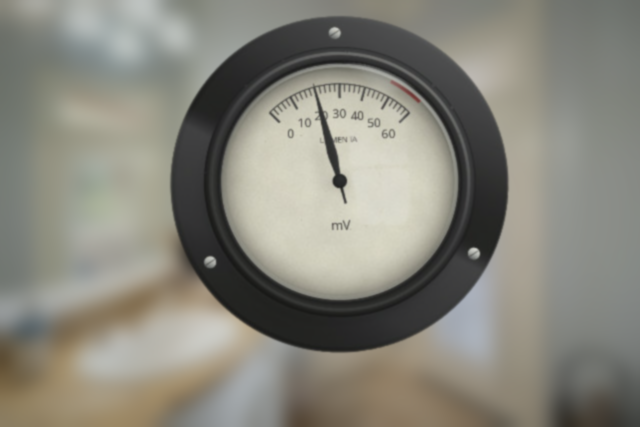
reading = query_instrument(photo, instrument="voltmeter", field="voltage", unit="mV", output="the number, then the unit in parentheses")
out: 20 (mV)
